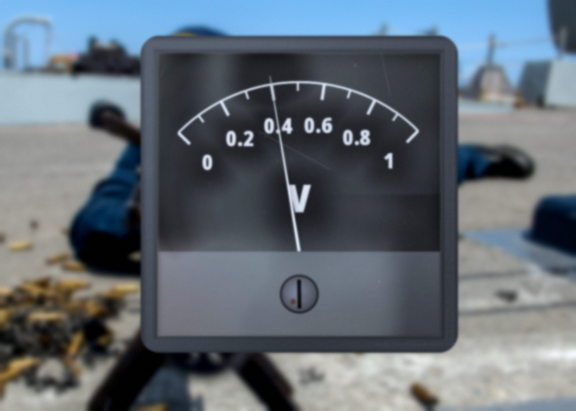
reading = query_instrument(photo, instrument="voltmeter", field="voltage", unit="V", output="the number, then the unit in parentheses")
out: 0.4 (V)
